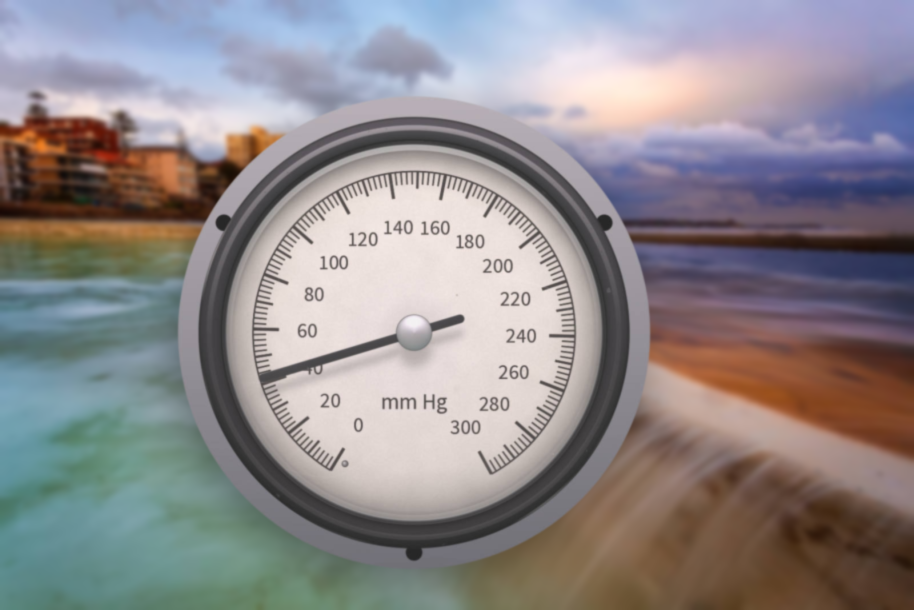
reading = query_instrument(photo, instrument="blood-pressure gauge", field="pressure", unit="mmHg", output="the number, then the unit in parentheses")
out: 42 (mmHg)
